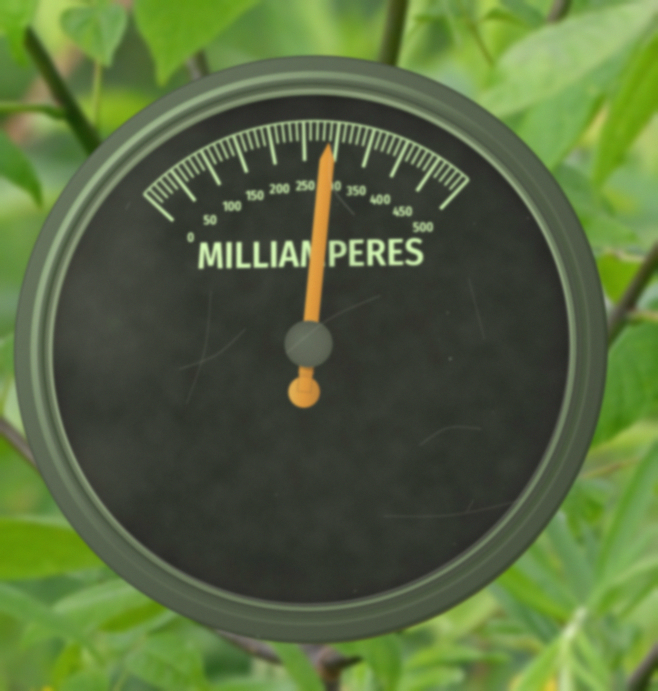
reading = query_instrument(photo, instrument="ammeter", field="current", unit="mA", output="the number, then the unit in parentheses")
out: 290 (mA)
